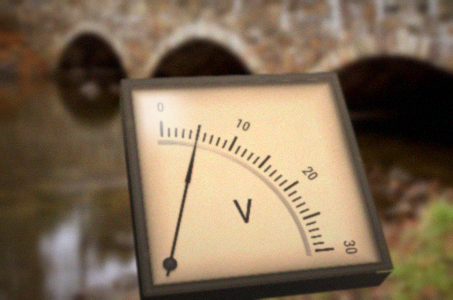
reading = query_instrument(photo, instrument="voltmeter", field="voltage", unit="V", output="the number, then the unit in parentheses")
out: 5 (V)
